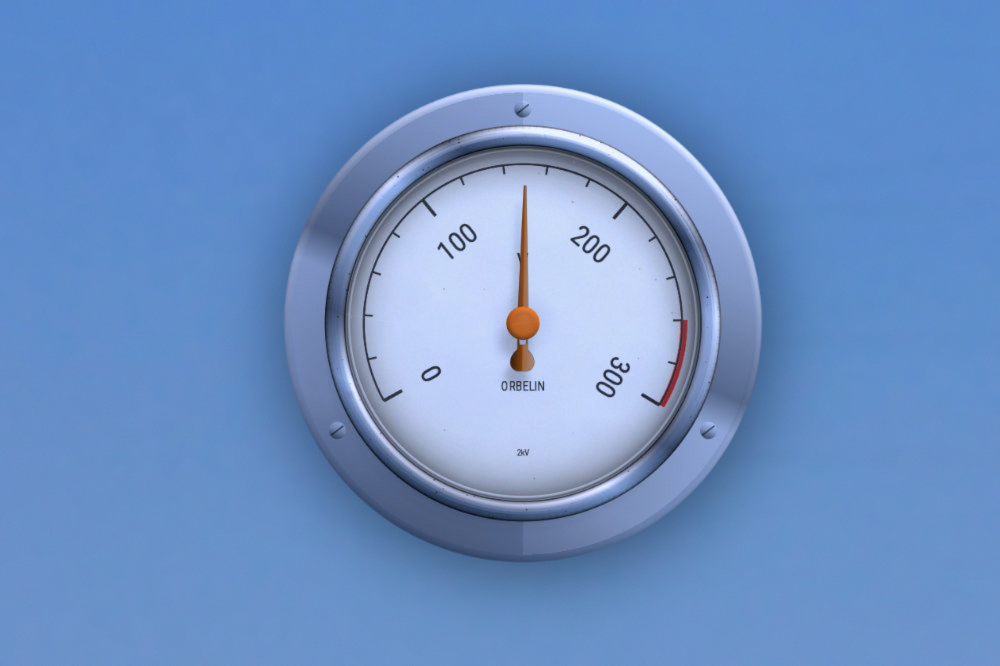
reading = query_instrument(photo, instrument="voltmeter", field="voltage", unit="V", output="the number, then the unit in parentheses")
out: 150 (V)
